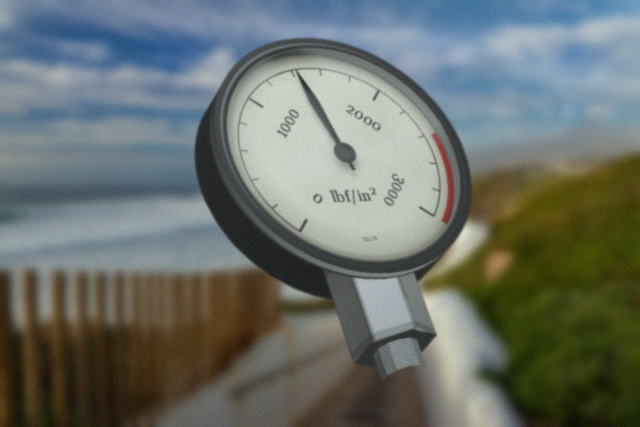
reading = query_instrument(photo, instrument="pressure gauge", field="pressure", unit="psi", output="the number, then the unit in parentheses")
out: 1400 (psi)
